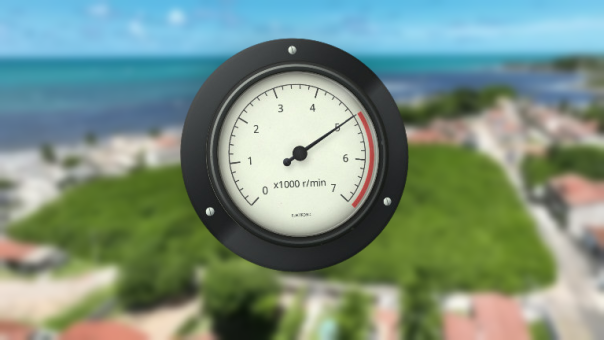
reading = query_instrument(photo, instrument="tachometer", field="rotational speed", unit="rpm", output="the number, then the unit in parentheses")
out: 5000 (rpm)
